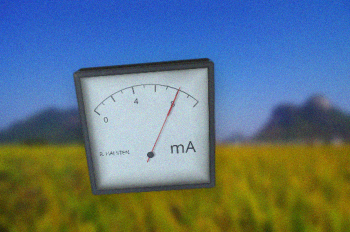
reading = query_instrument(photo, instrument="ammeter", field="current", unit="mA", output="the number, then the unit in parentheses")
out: 8 (mA)
